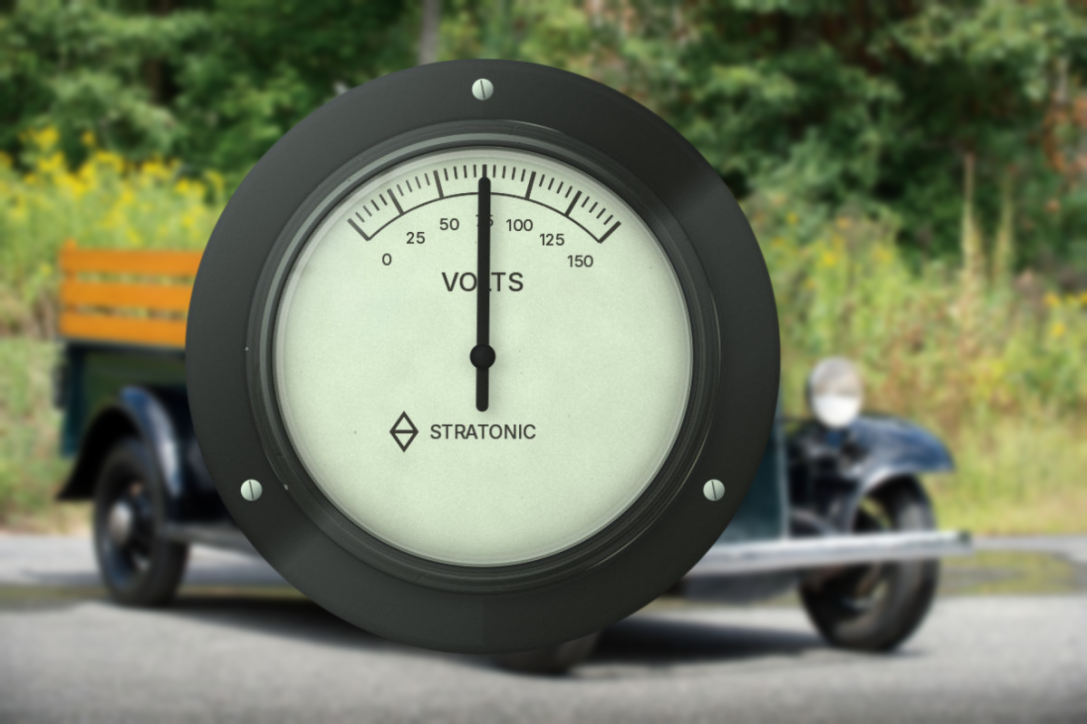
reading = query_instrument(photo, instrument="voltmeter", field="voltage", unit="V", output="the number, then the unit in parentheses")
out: 75 (V)
